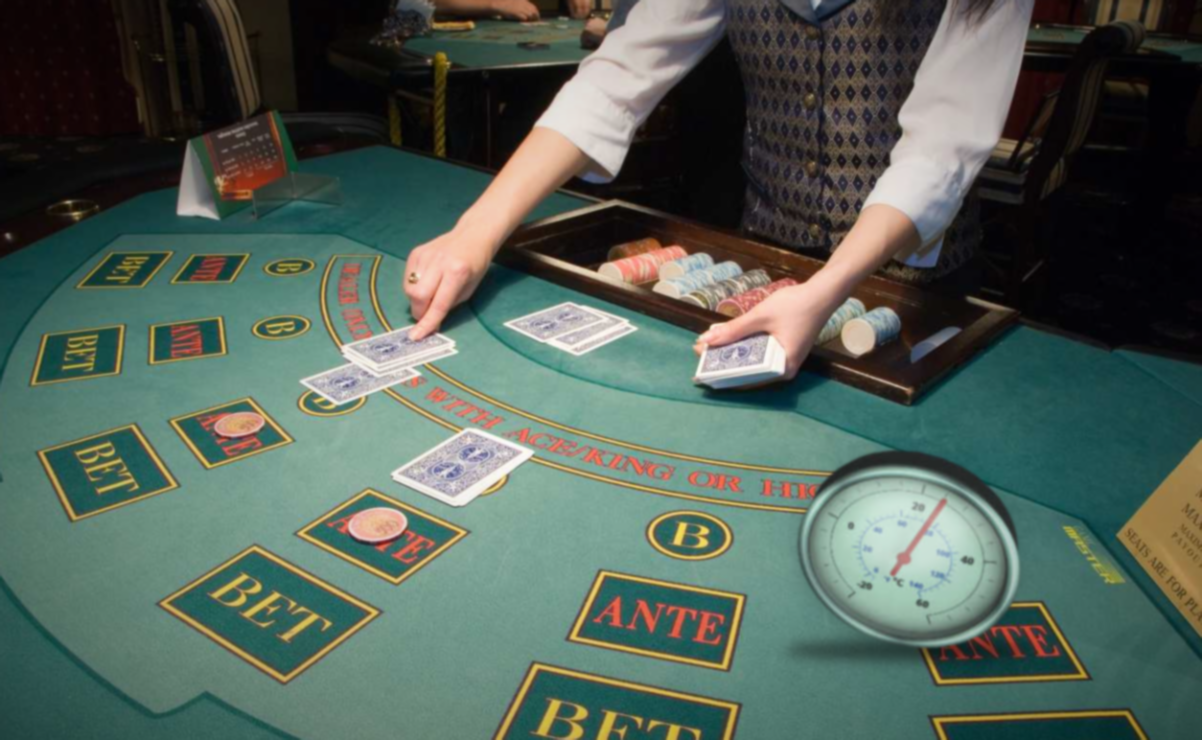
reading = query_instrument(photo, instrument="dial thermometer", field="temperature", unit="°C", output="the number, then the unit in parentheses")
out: 24 (°C)
